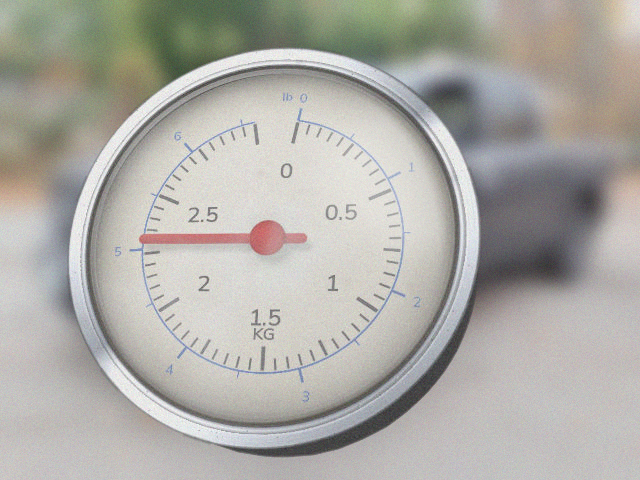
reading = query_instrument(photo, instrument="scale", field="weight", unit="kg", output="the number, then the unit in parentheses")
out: 2.3 (kg)
